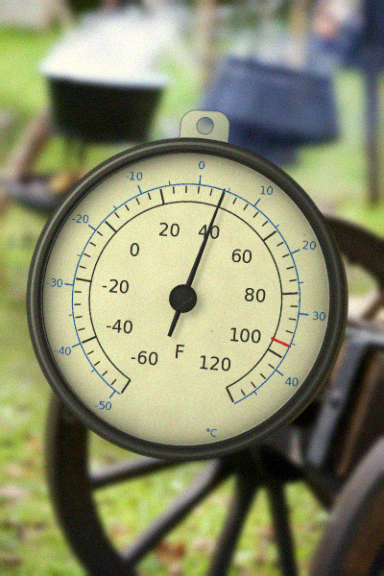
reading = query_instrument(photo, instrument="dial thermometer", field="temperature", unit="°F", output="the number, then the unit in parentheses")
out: 40 (°F)
